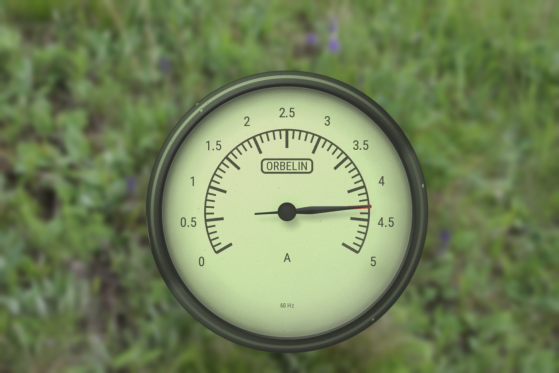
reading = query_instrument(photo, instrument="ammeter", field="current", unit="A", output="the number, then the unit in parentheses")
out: 4.3 (A)
